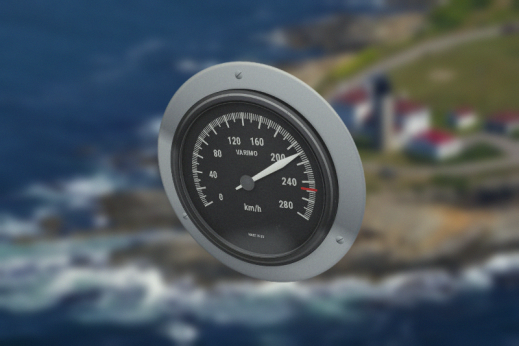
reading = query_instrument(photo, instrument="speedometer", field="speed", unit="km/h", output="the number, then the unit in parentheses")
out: 210 (km/h)
